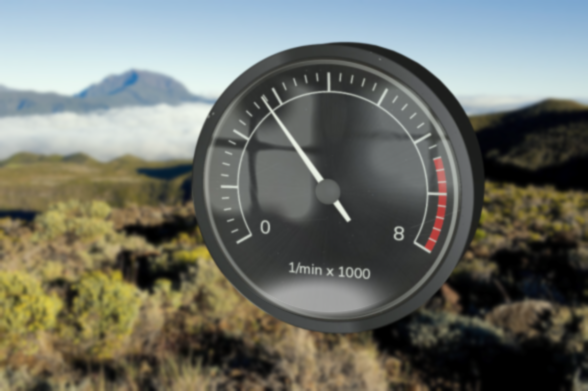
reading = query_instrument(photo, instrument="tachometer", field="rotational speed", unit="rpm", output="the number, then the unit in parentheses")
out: 2800 (rpm)
